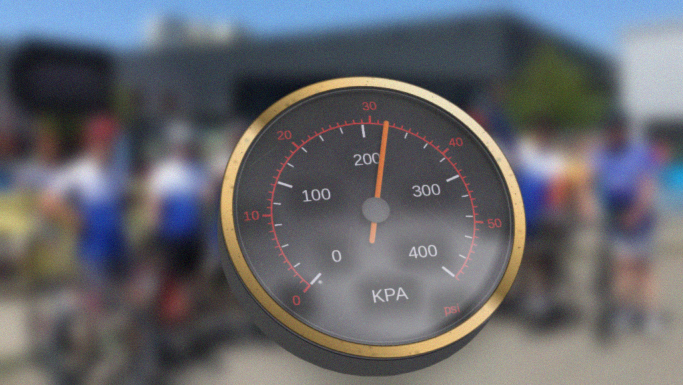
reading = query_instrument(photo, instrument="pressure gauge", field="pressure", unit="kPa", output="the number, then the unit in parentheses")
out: 220 (kPa)
